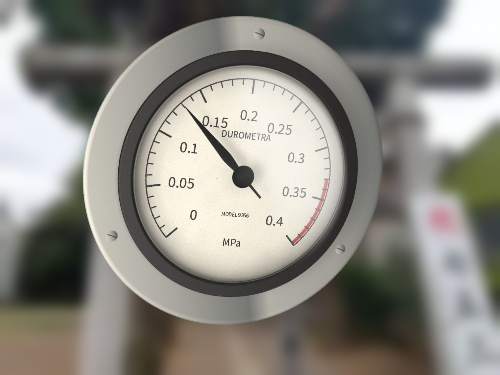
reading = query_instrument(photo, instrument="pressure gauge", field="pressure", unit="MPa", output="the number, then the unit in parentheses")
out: 0.13 (MPa)
